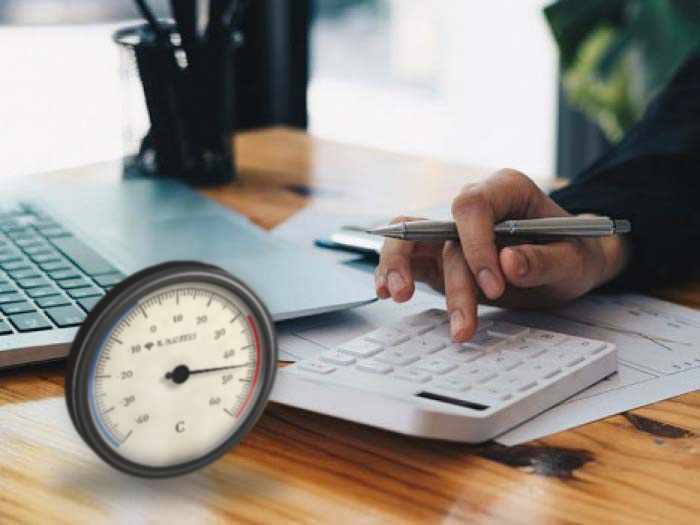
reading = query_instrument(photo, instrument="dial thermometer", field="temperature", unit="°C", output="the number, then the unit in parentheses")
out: 45 (°C)
